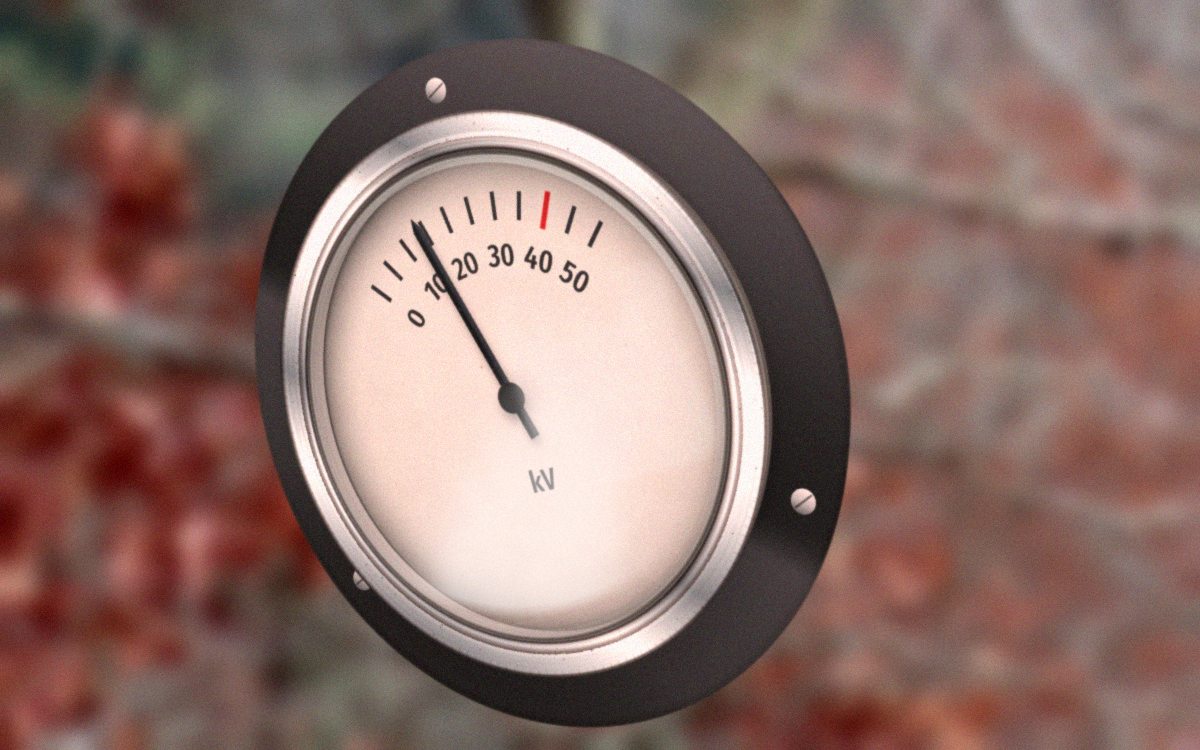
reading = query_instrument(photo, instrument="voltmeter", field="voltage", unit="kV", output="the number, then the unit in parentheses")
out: 15 (kV)
